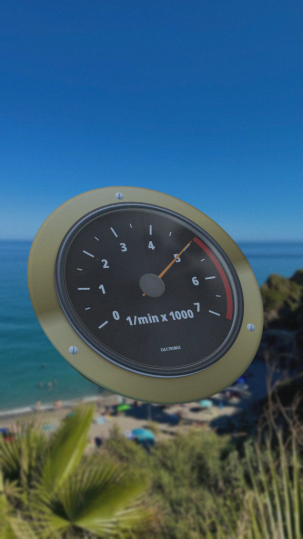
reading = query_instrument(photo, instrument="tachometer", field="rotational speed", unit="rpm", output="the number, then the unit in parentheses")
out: 5000 (rpm)
